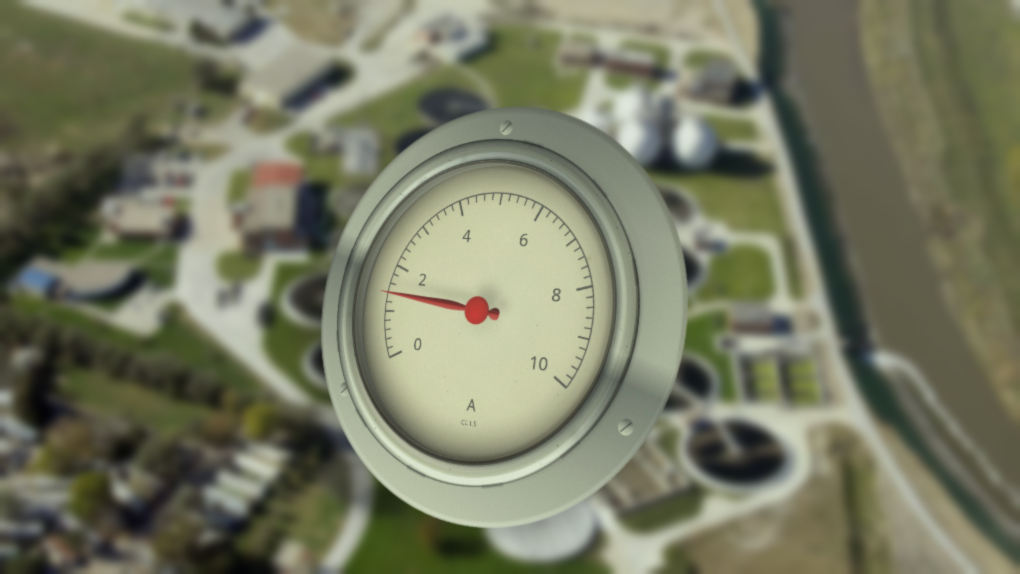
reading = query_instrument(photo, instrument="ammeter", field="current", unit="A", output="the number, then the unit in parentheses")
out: 1.4 (A)
